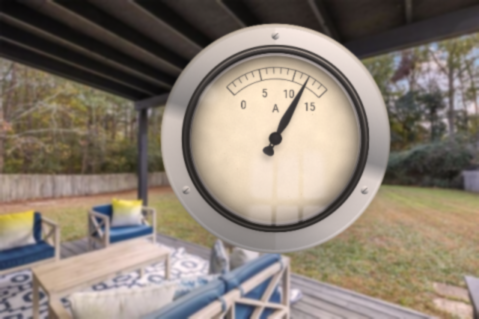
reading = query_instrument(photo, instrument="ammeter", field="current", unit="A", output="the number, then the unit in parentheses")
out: 12 (A)
